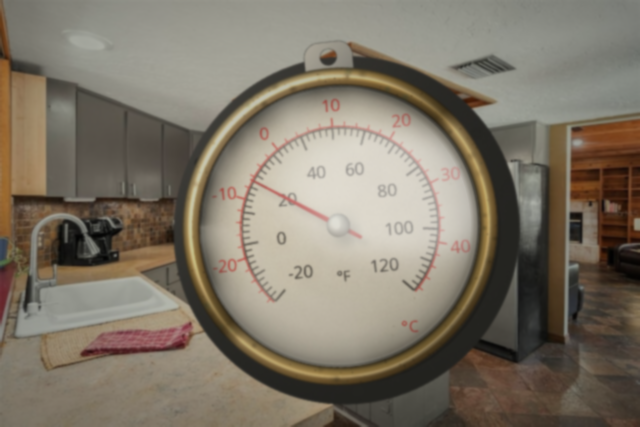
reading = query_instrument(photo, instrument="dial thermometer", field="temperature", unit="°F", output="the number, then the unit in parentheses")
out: 20 (°F)
